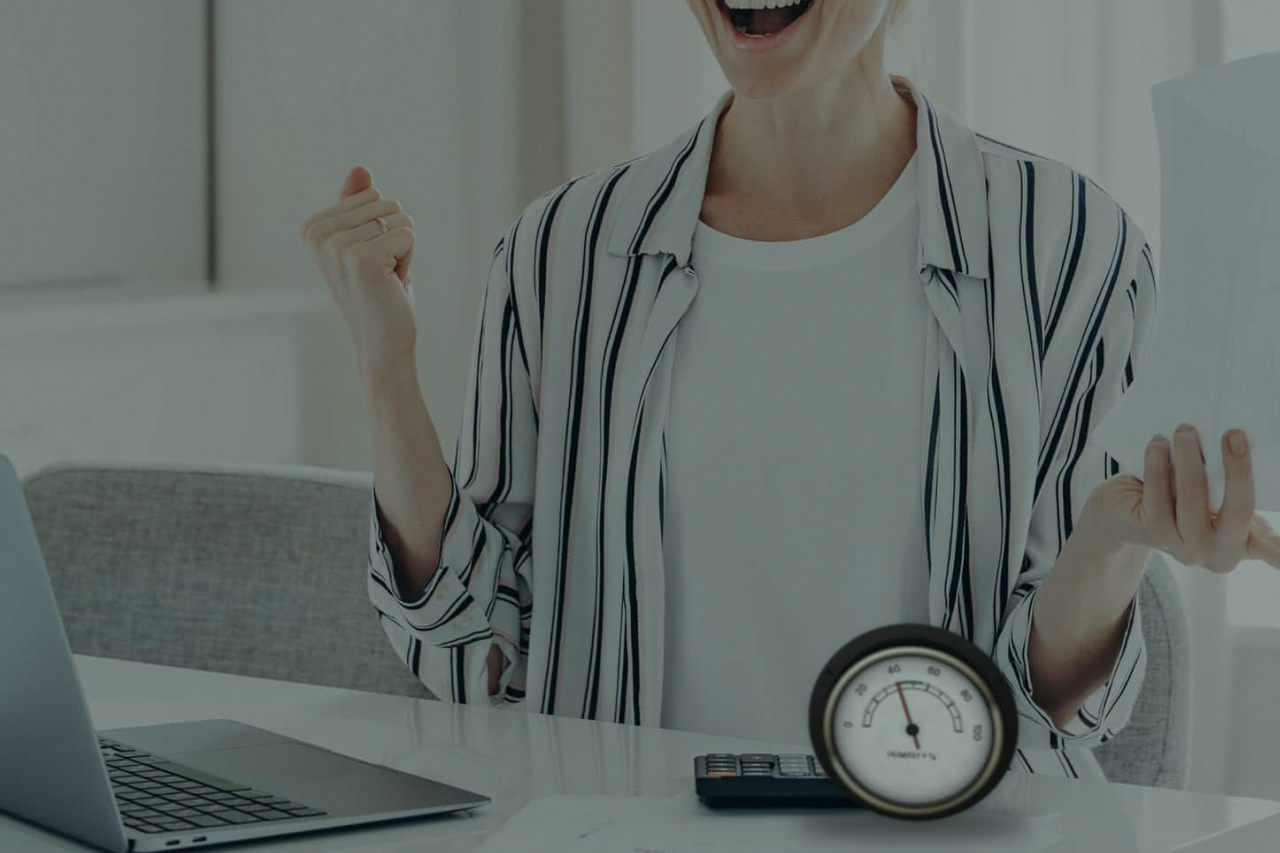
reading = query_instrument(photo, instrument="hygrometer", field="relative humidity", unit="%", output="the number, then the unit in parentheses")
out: 40 (%)
